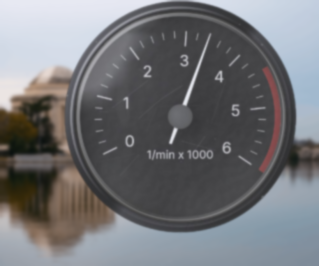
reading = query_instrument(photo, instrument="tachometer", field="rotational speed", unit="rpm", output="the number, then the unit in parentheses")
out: 3400 (rpm)
